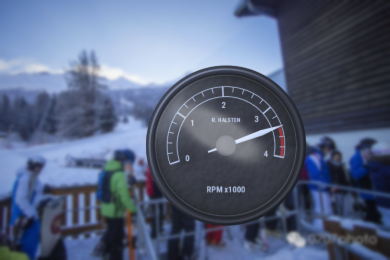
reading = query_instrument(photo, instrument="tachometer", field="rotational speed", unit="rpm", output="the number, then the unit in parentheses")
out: 3400 (rpm)
